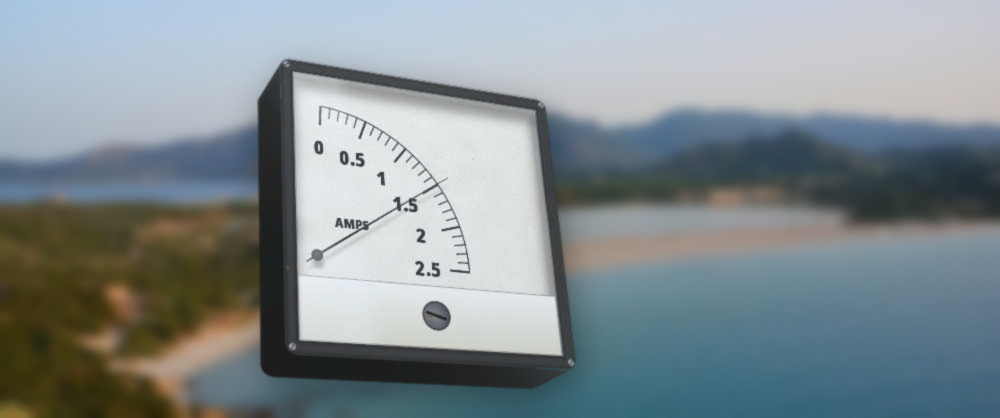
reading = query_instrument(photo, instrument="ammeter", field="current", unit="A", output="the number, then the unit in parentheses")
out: 1.5 (A)
